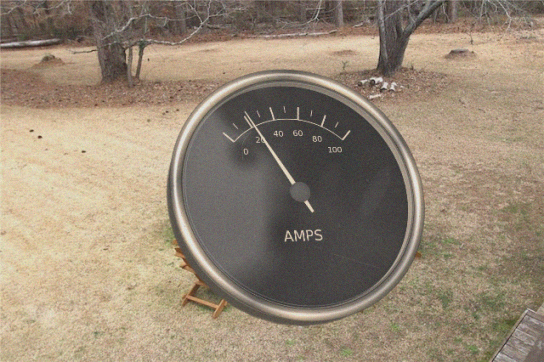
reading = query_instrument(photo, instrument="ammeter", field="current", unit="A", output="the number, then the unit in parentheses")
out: 20 (A)
